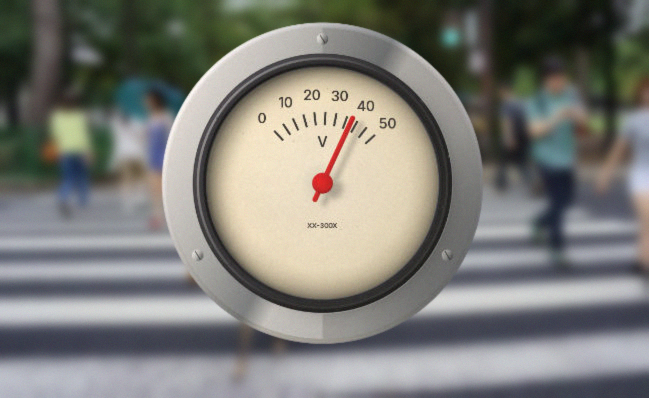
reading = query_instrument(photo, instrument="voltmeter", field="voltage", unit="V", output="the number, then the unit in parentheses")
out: 37.5 (V)
